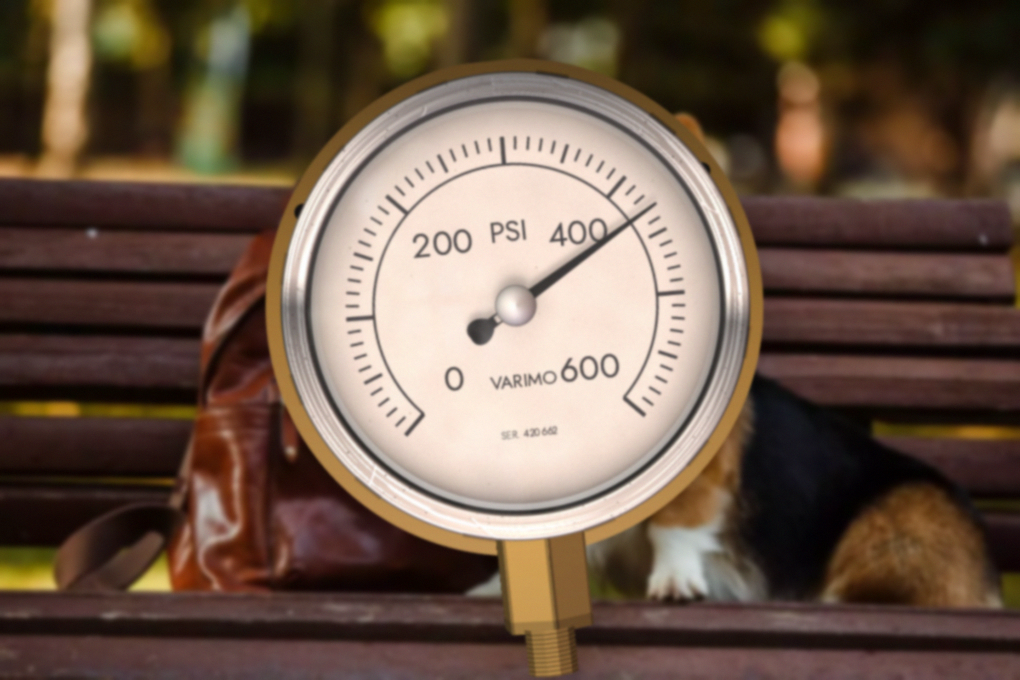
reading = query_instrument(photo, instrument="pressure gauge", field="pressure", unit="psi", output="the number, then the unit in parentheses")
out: 430 (psi)
